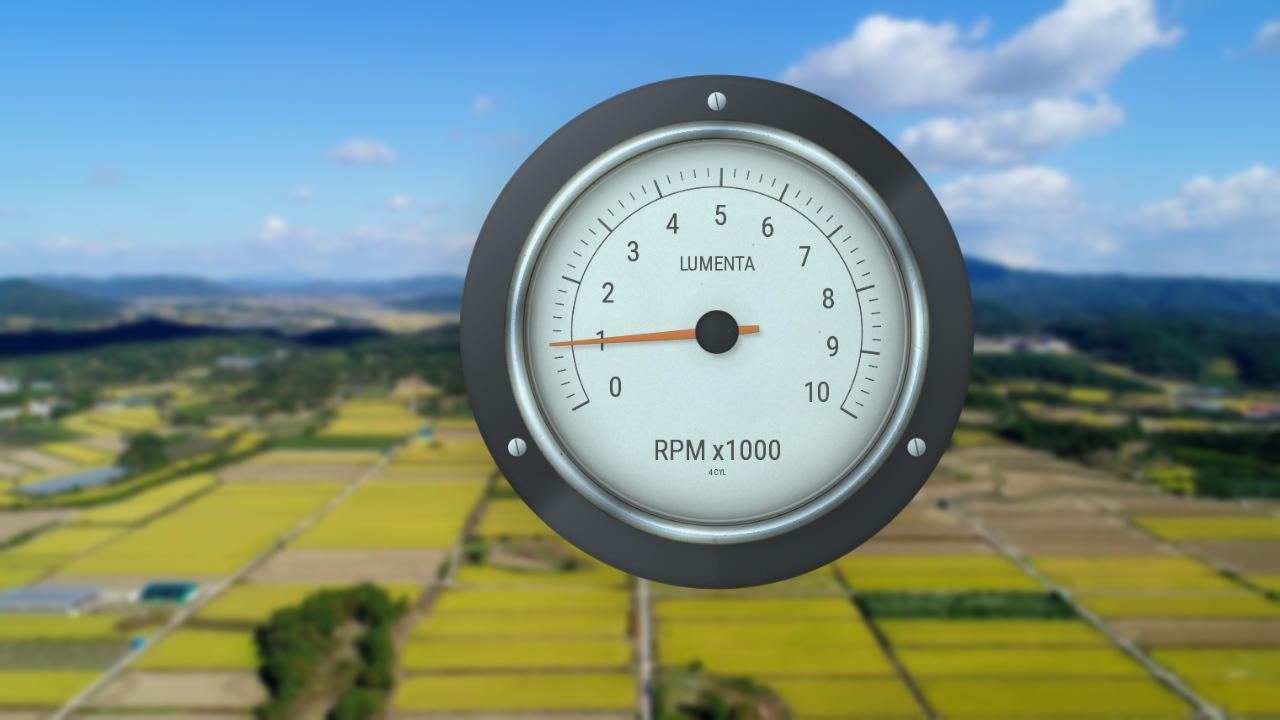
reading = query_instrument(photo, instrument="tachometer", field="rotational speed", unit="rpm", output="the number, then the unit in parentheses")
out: 1000 (rpm)
